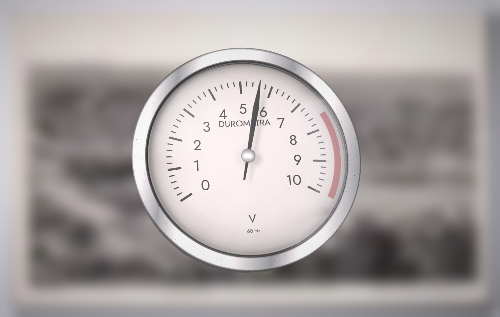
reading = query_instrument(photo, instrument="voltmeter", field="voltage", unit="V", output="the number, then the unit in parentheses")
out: 5.6 (V)
